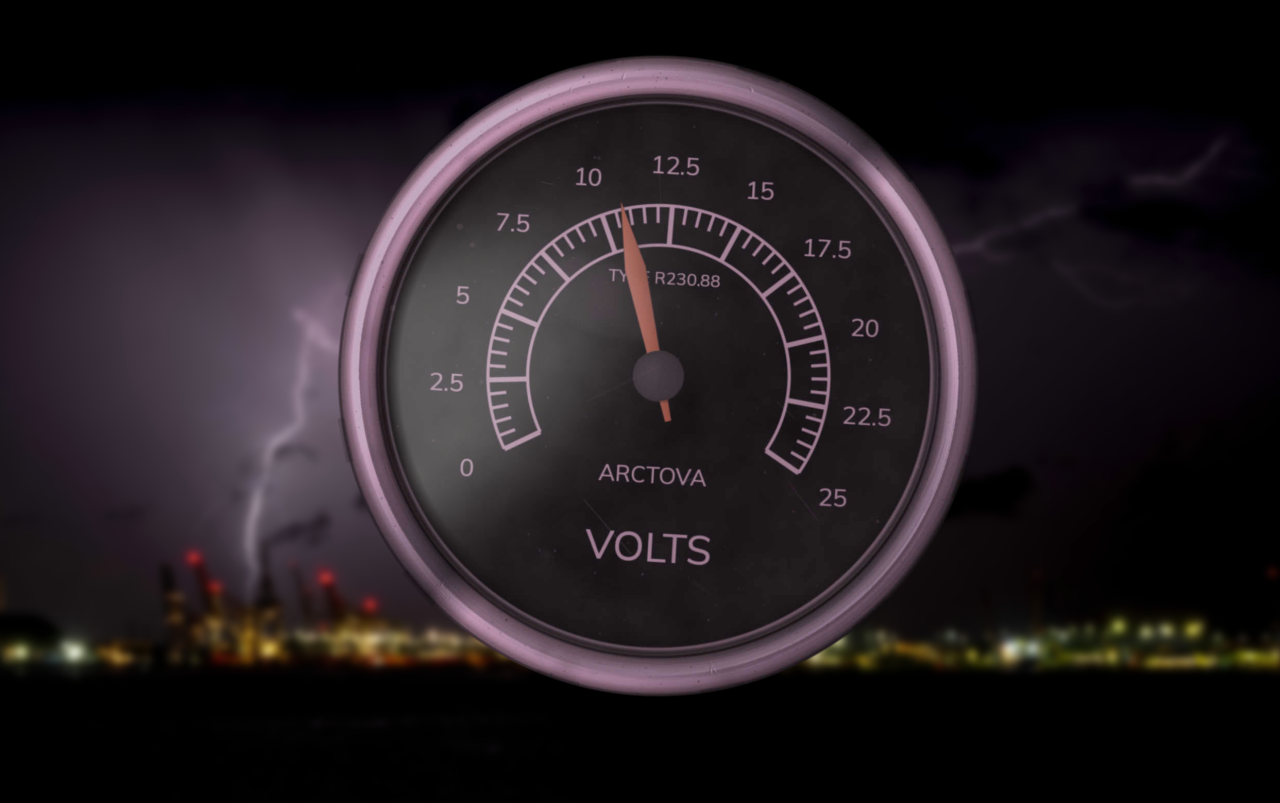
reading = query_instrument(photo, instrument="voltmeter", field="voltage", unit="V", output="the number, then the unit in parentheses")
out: 10.75 (V)
